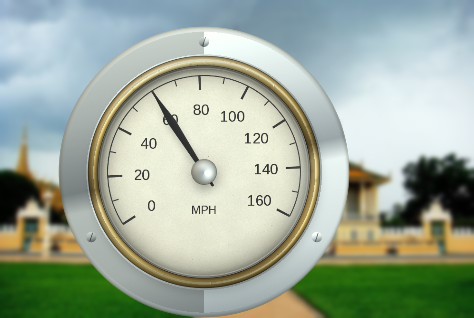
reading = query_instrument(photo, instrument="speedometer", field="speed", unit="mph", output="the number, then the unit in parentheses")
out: 60 (mph)
